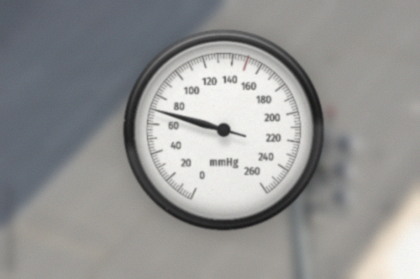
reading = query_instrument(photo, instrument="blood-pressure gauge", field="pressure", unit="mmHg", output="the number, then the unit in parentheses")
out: 70 (mmHg)
